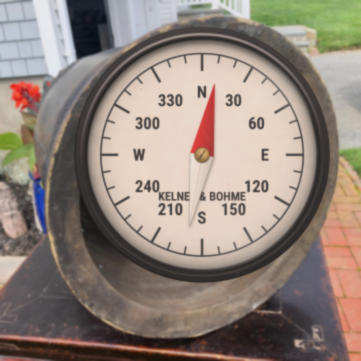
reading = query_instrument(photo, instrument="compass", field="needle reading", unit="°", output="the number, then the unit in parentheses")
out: 10 (°)
